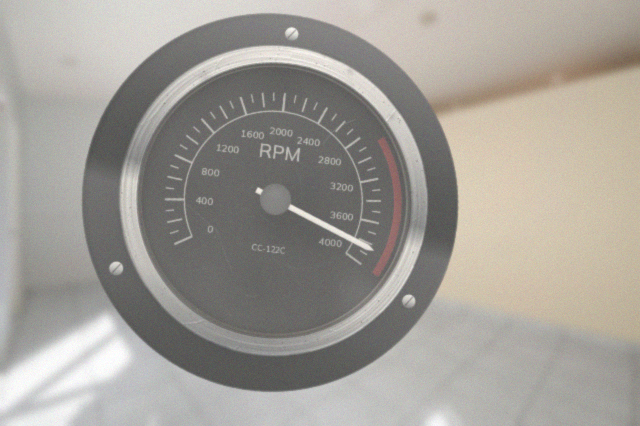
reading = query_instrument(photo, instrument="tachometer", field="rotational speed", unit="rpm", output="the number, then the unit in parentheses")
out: 3850 (rpm)
